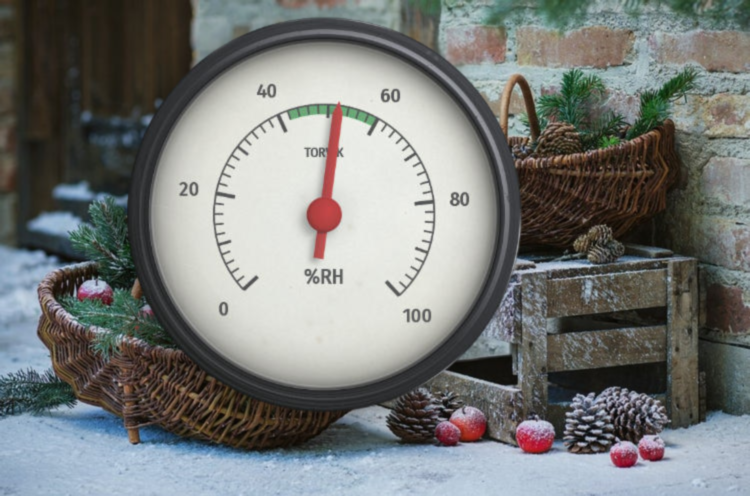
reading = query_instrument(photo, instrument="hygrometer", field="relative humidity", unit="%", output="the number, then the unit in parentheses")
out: 52 (%)
